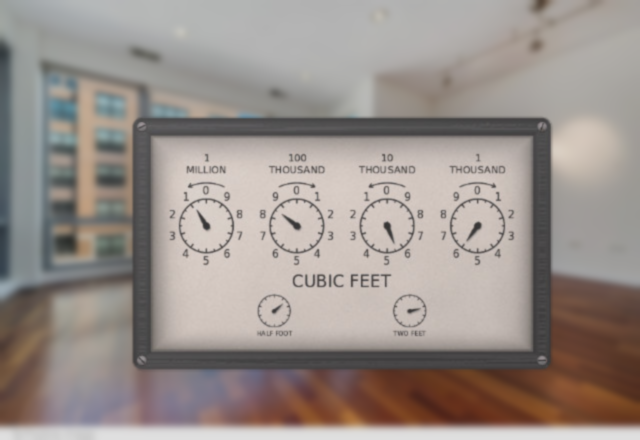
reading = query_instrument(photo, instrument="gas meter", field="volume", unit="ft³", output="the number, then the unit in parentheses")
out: 85600 (ft³)
